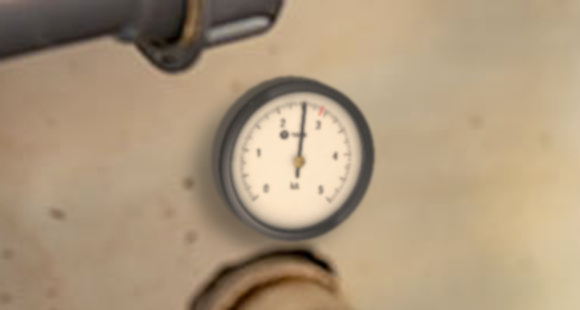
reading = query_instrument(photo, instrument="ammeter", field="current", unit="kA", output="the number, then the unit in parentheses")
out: 2.5 (kA)
